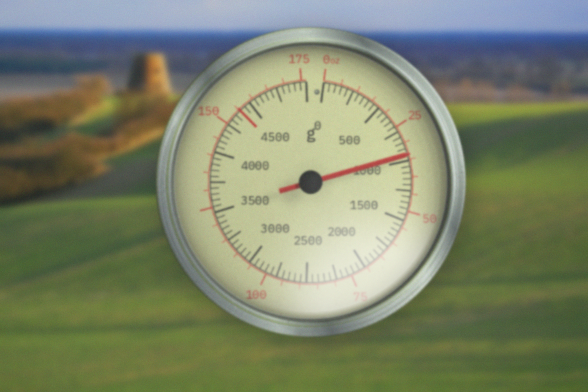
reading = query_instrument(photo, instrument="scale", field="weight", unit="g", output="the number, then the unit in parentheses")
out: 950 (g)
